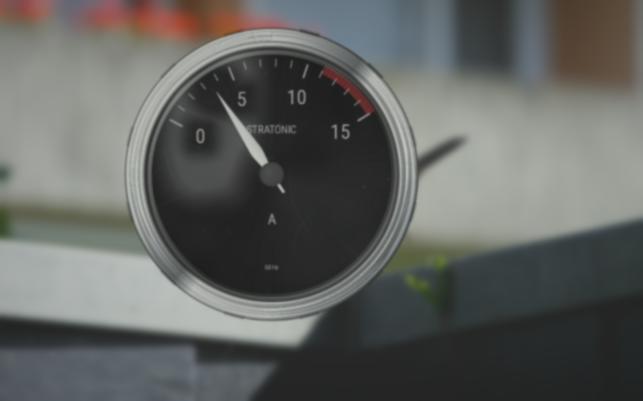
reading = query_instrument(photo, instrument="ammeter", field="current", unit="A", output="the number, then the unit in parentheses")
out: 3.5 (A)
